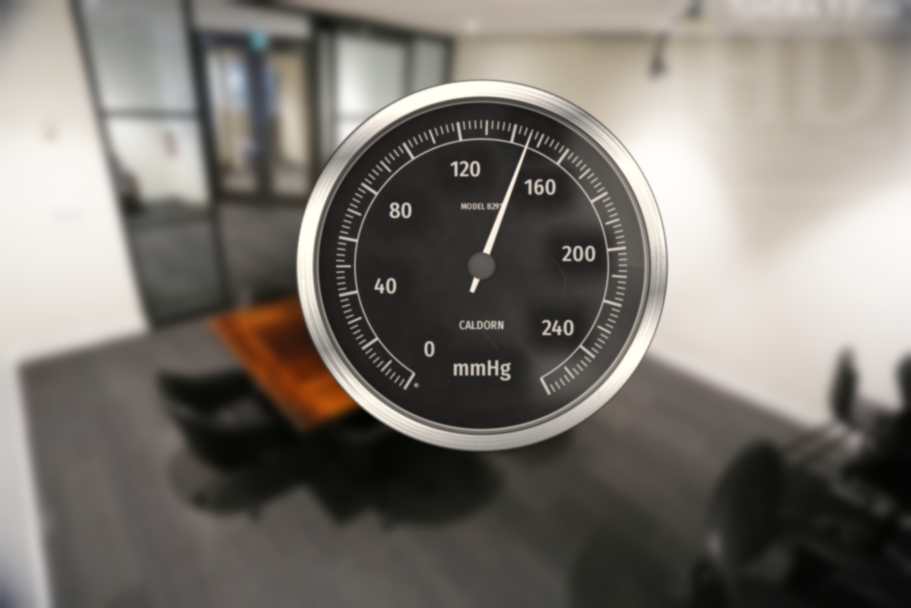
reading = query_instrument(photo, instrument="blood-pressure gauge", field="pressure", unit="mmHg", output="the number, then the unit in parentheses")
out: 146 (mmHg)
